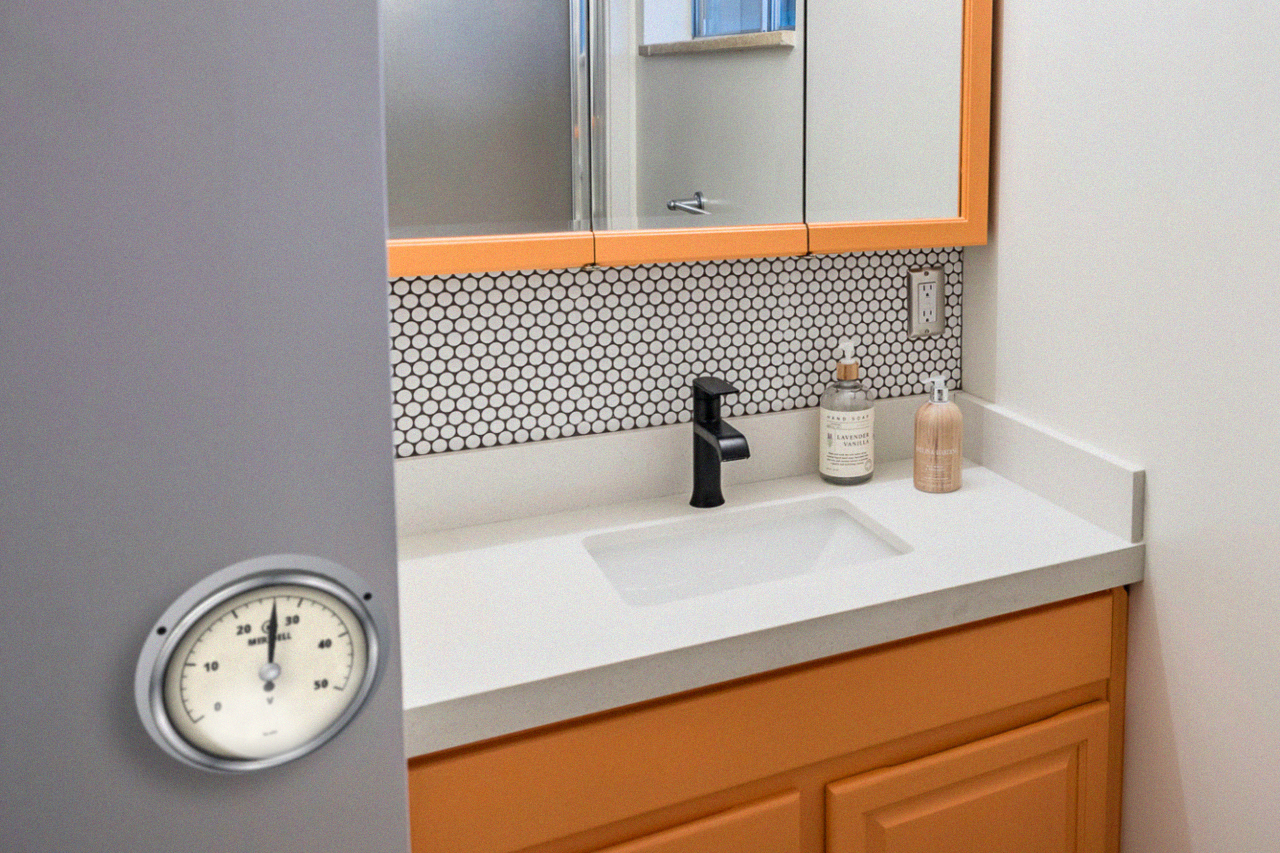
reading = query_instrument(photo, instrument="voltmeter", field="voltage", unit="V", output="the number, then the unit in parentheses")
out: 26 (V)
